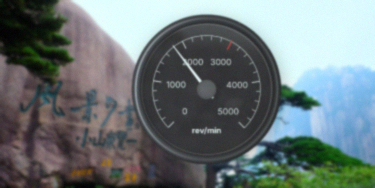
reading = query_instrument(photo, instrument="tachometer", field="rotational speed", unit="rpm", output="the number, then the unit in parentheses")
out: 1800 (rpm)
